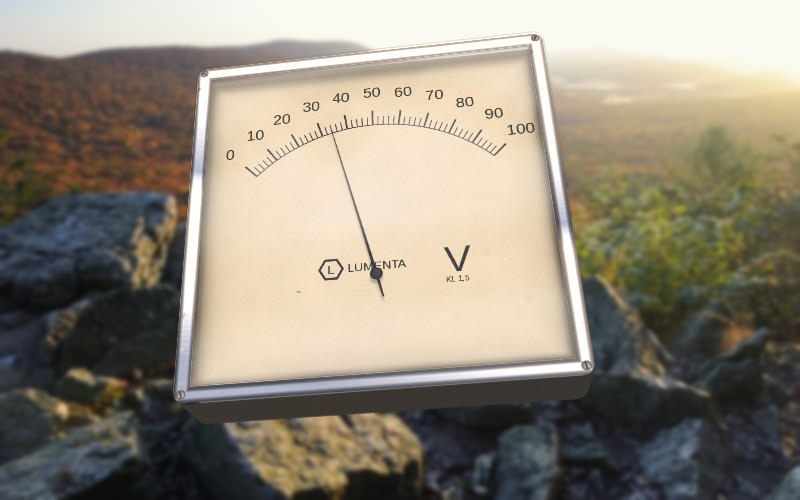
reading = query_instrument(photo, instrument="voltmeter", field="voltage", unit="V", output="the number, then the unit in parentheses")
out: 34 (V)
